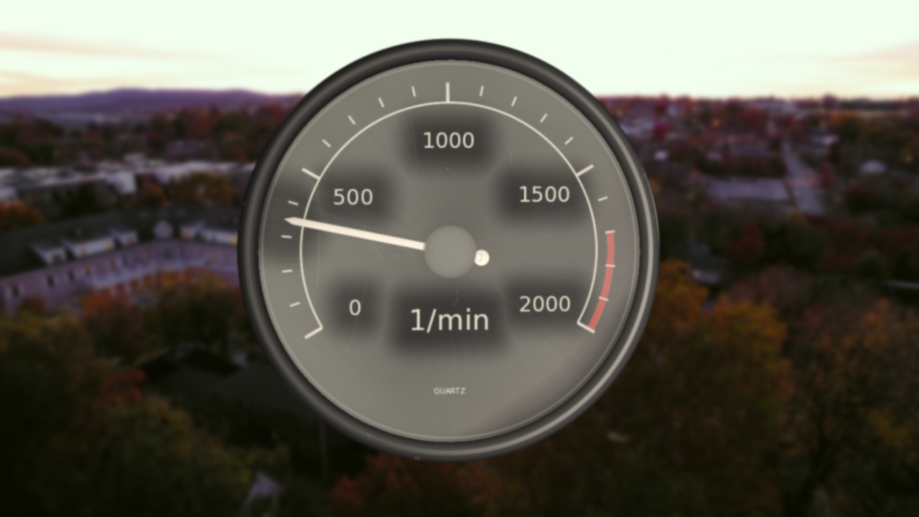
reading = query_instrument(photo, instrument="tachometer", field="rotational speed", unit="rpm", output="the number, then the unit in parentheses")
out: 350 (rpm)
